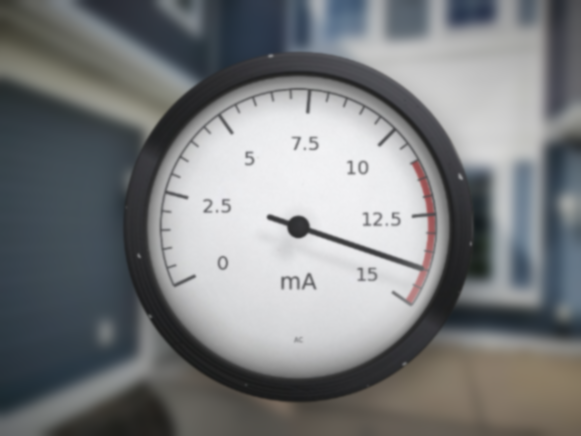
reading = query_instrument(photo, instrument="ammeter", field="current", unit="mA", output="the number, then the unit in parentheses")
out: 14 (mA)
